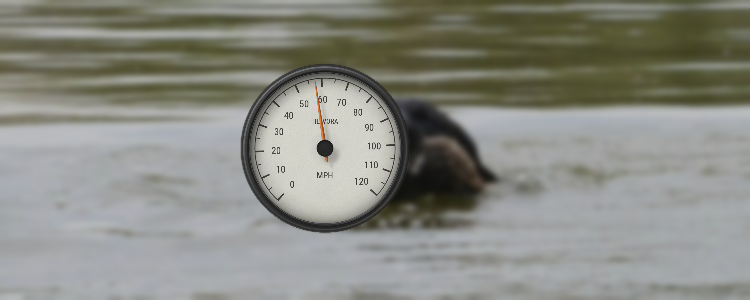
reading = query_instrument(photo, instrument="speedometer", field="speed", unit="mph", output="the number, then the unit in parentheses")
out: 57.5 (mph)
